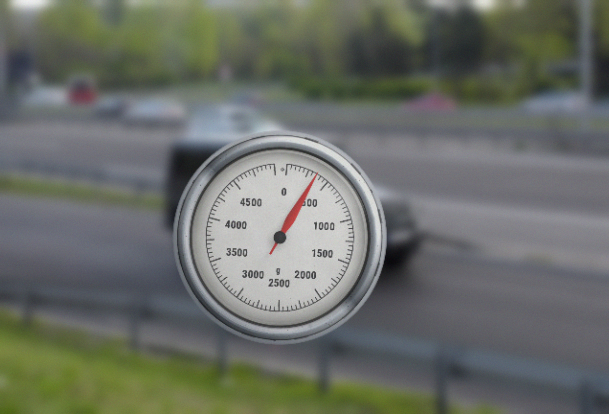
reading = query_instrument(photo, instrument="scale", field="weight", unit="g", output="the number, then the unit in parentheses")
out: 350 (g)
